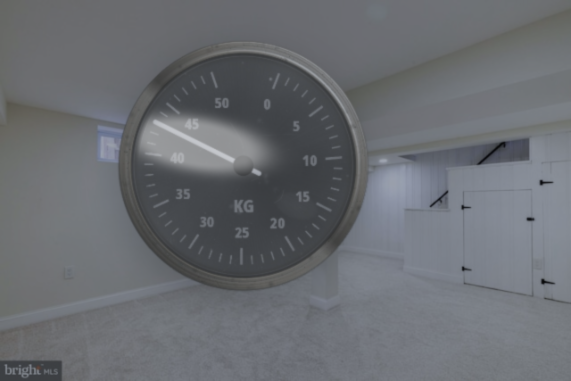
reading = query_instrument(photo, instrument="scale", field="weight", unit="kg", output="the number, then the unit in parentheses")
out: 43 (kg)
